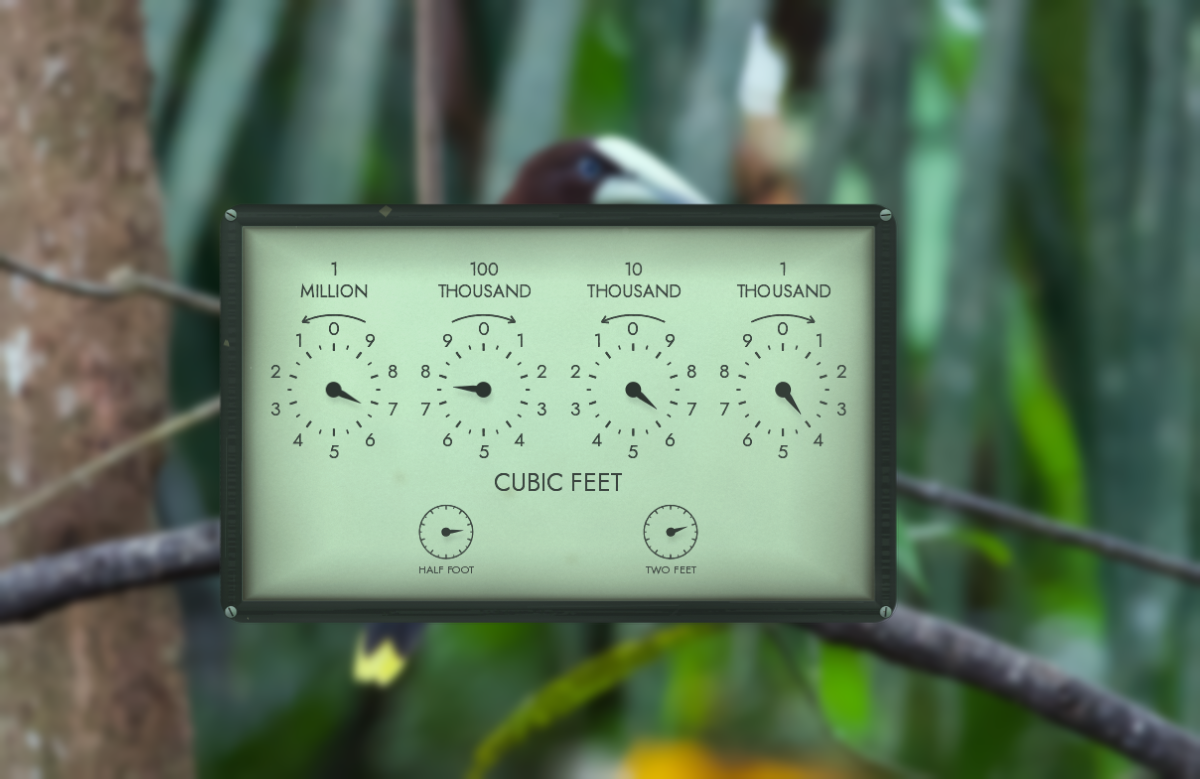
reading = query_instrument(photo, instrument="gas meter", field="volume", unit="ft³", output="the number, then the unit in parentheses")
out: 676400 (ft³)
